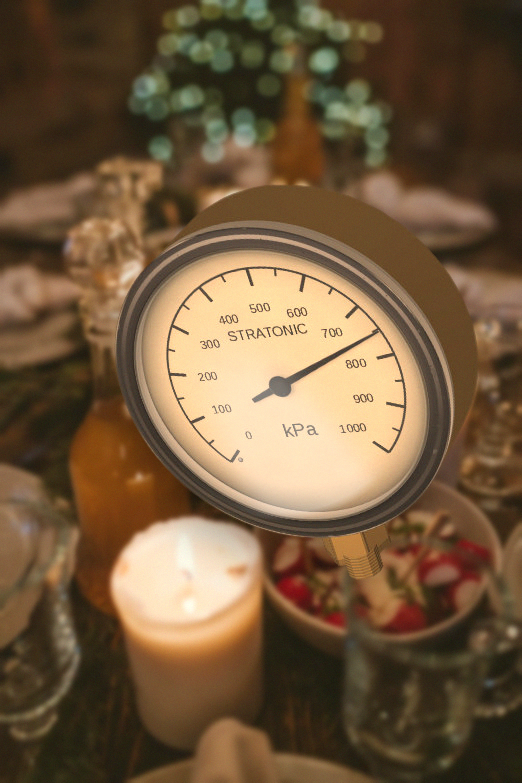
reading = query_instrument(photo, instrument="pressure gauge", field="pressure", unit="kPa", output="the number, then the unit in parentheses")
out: 750 (kPa)
